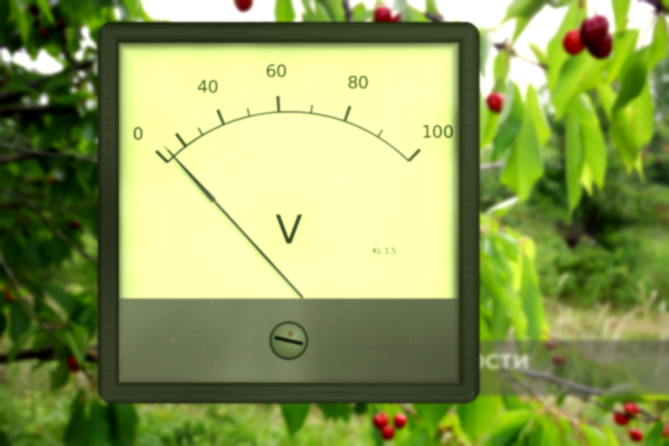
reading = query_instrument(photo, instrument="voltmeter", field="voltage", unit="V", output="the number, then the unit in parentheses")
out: 10 (V)
